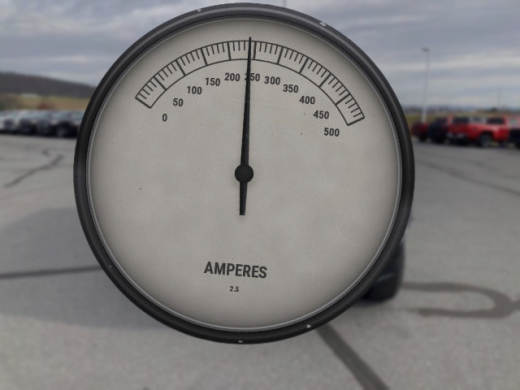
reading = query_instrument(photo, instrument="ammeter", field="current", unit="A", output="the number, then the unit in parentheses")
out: 240 (A)
